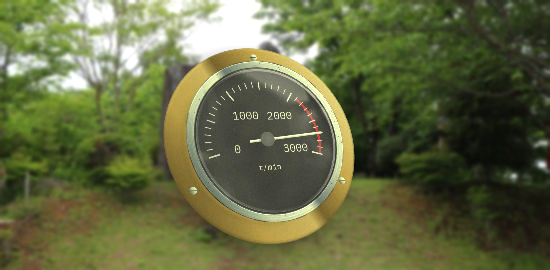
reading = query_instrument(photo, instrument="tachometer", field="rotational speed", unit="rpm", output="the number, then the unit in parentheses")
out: 2700 (rpm)
